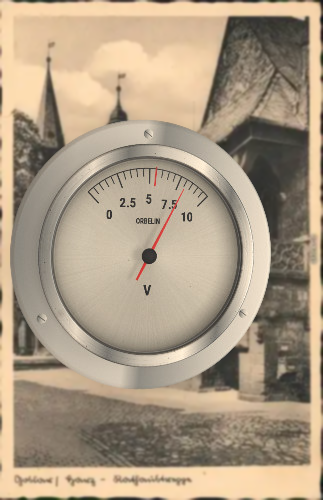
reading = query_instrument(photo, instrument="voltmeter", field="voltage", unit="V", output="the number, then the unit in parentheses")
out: 8 (V)
